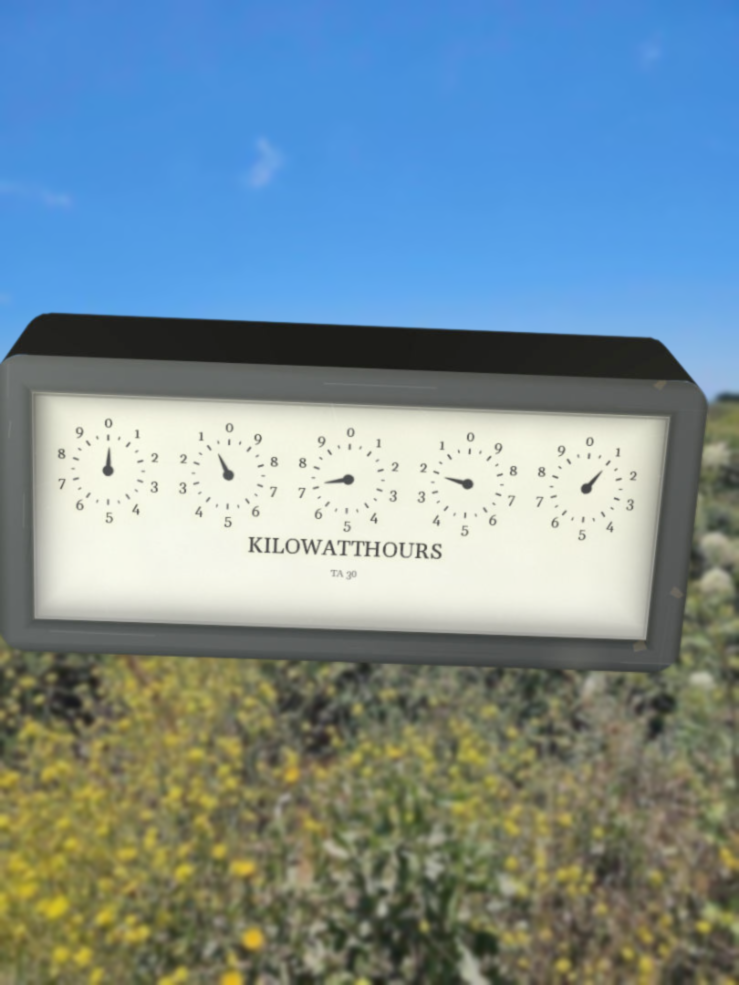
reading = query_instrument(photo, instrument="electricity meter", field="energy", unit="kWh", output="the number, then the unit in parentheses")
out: 721 (kWh)
